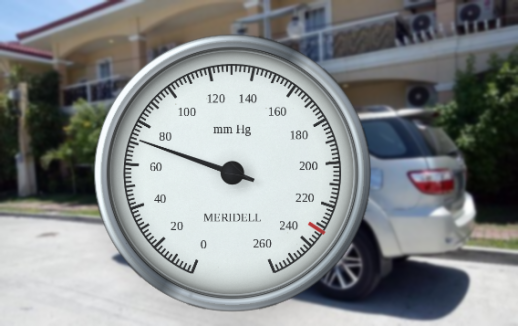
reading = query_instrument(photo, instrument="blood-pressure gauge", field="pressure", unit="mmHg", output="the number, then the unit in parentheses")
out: 72 (mmHg)
